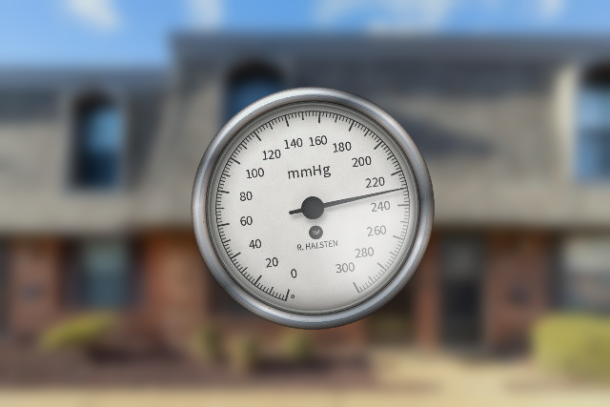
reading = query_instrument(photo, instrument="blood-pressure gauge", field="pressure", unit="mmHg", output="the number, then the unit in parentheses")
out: 230 (mmHg)
